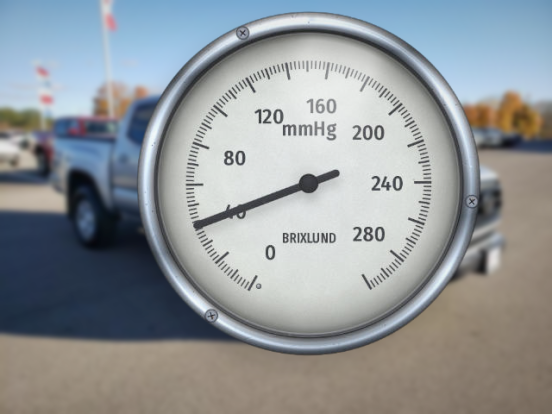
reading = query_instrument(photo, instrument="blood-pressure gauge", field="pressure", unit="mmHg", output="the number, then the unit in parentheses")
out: 40 (mmHg)
